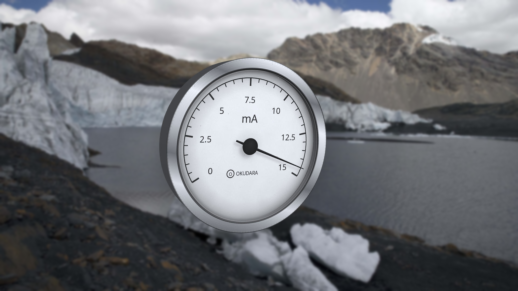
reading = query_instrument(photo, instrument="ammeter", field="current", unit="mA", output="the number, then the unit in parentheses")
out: 14.5 (mA)
